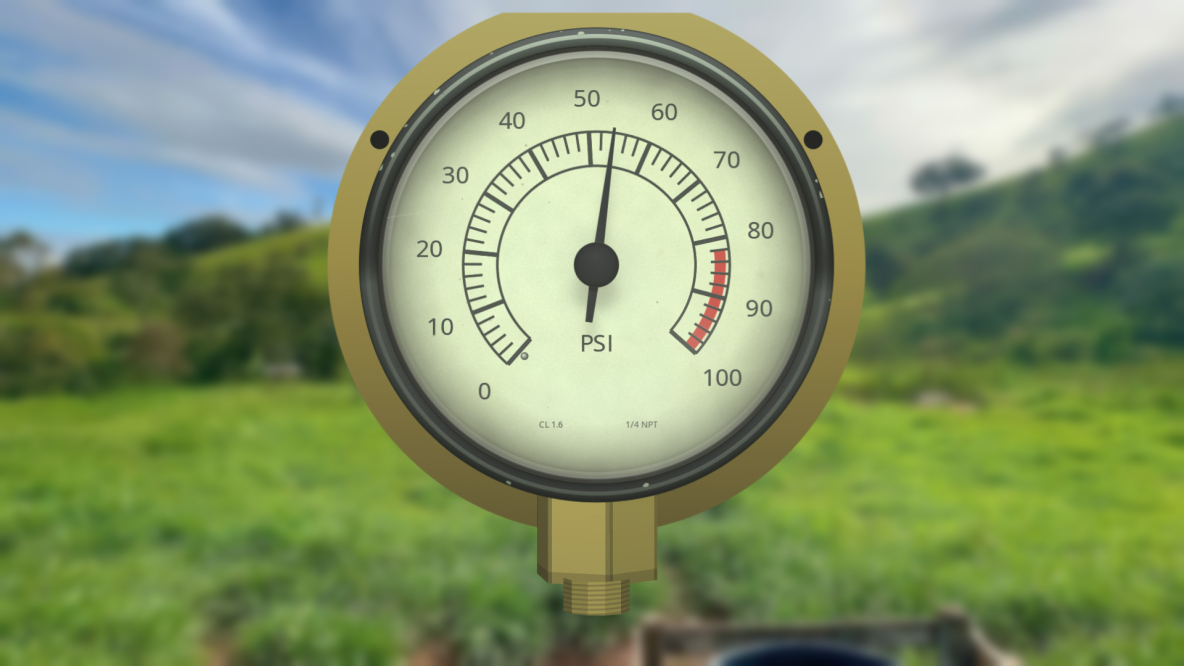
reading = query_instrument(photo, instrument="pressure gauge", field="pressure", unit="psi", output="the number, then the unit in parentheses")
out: 54 (psi)
